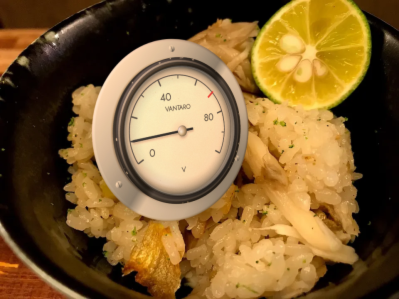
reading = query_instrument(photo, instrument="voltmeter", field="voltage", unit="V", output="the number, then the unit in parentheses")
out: 10 (V)
